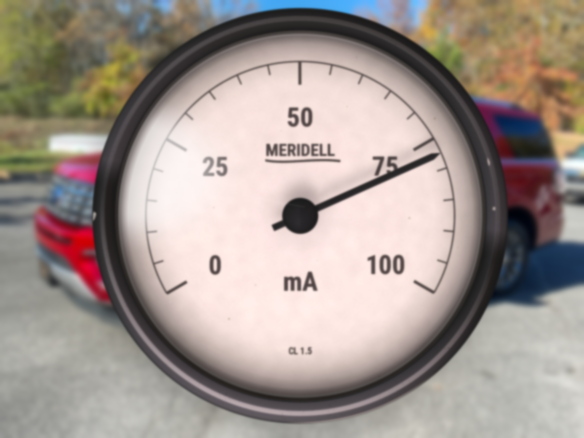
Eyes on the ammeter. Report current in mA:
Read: 77.5 mA
